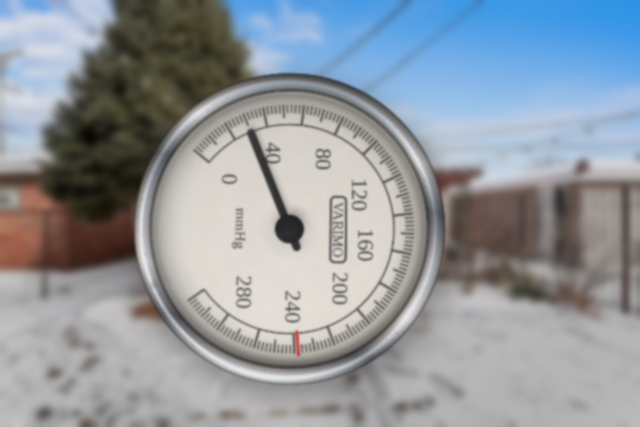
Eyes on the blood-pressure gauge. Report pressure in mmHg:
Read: 30 mmHg
